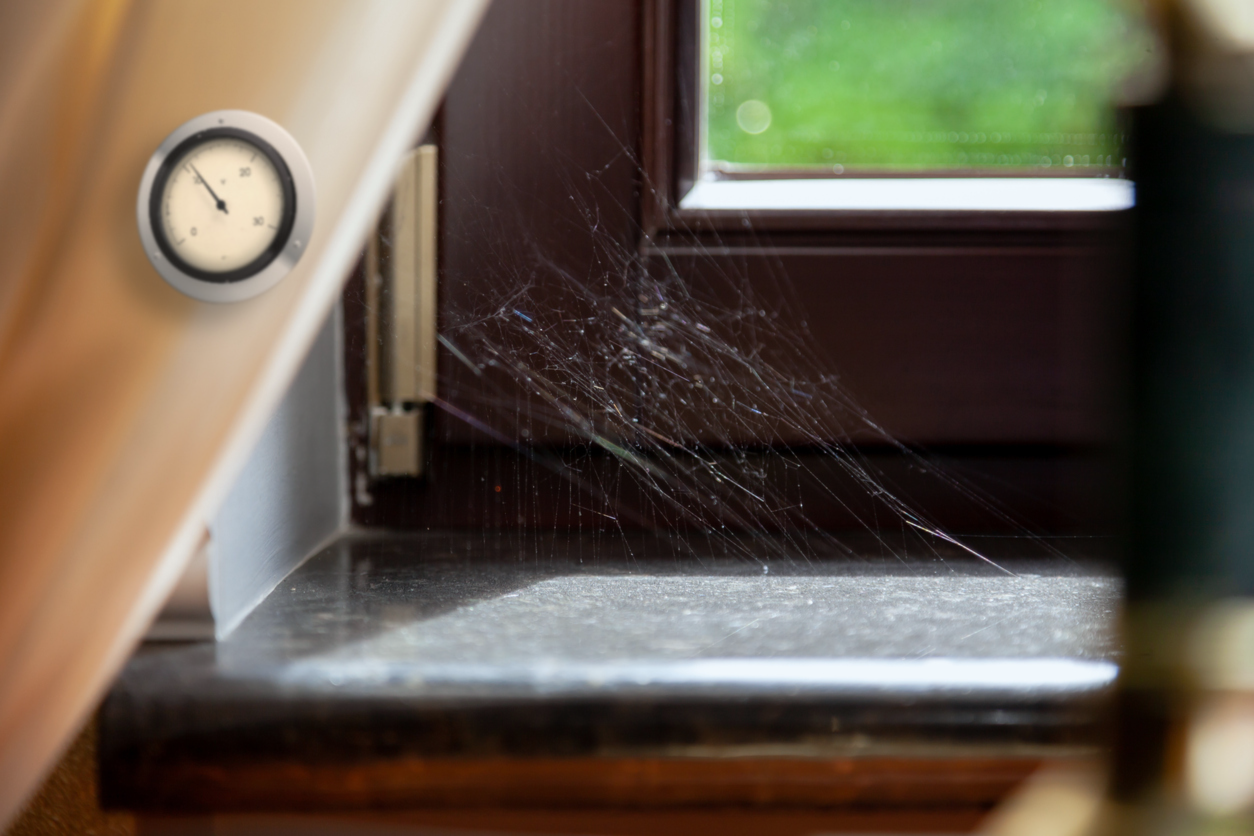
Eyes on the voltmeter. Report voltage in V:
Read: 11 V
